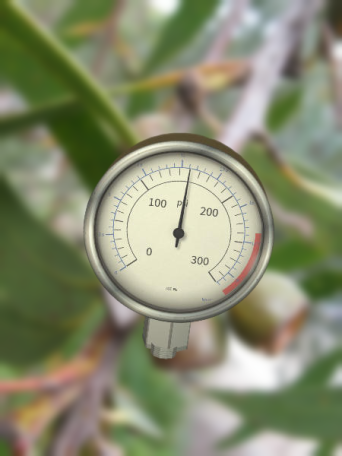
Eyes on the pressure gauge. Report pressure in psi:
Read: 150 psi
